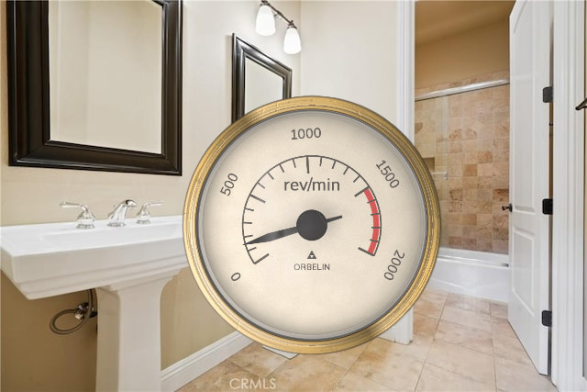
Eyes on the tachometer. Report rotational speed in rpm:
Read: 150 rpm
